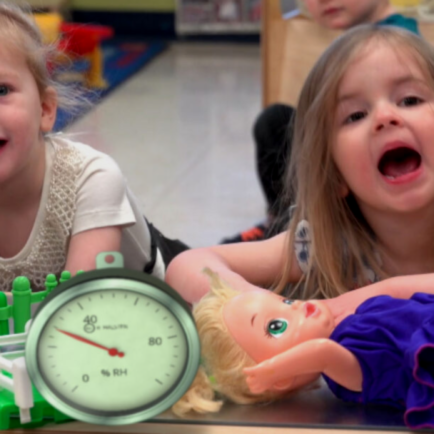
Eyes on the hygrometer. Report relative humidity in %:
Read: 28 %
